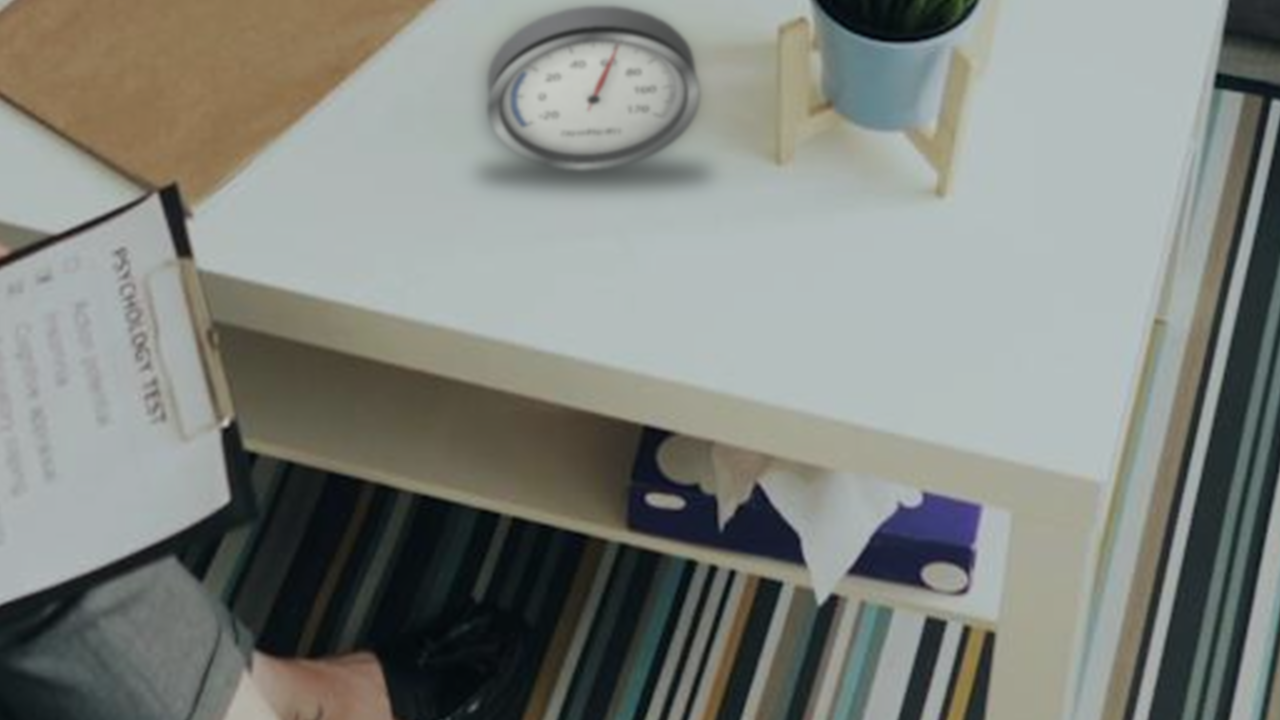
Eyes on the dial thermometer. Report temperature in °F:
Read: 60 °F
